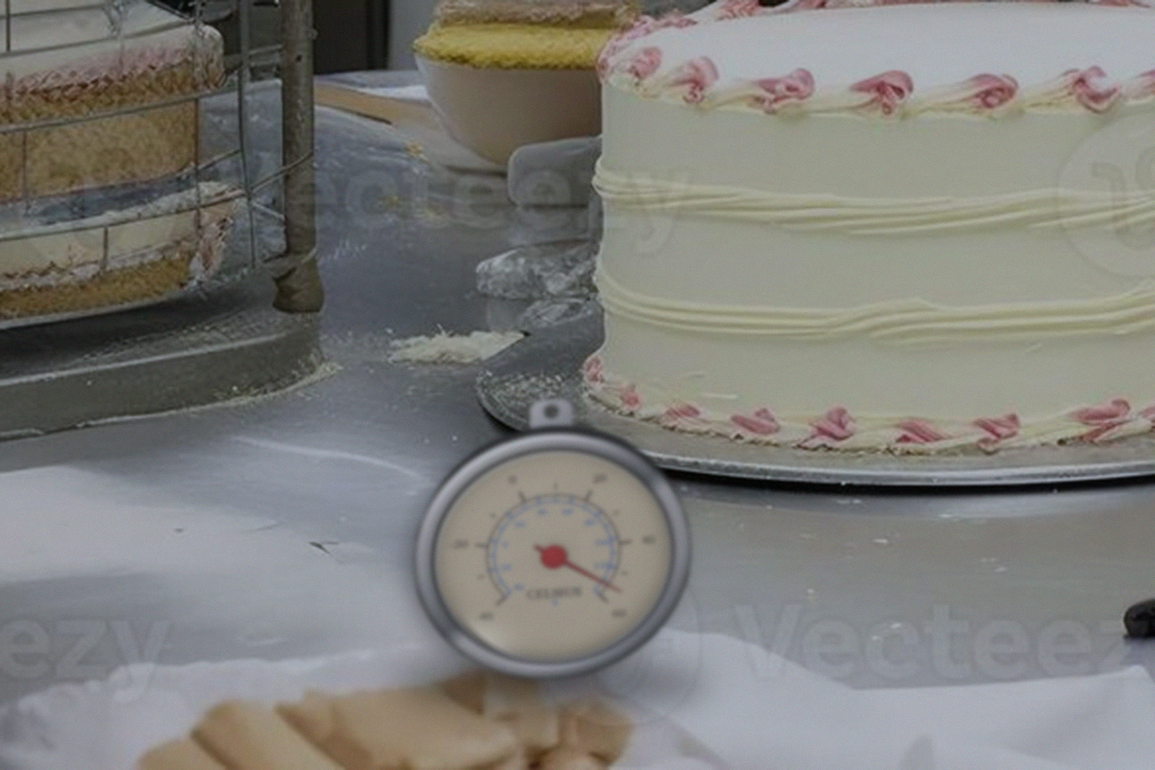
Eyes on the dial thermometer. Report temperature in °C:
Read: 55 °C
